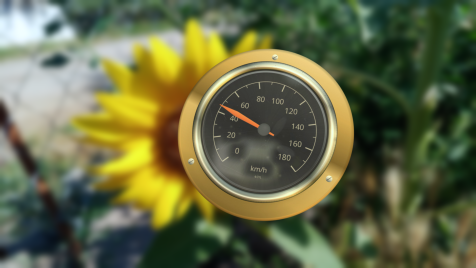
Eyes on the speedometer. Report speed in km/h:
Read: 45 km/h
